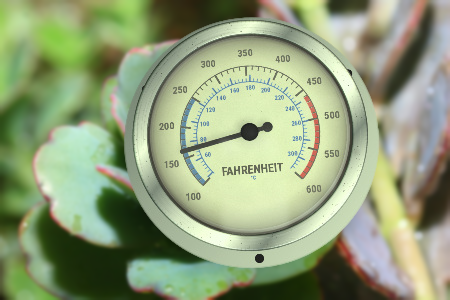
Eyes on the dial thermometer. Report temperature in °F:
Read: 160 °F
